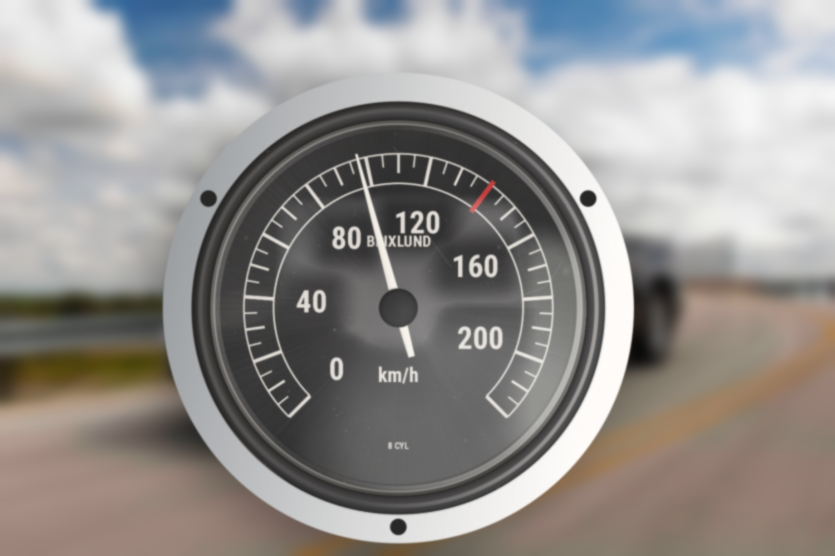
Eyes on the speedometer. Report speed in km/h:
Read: 97.5 km/h
